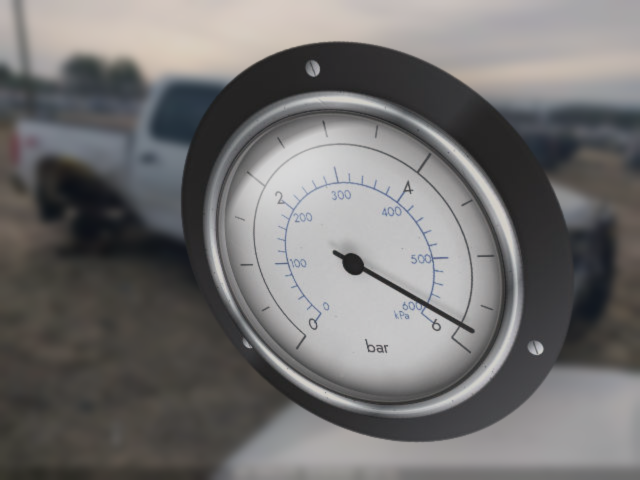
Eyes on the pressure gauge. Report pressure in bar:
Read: 5.75 bar
